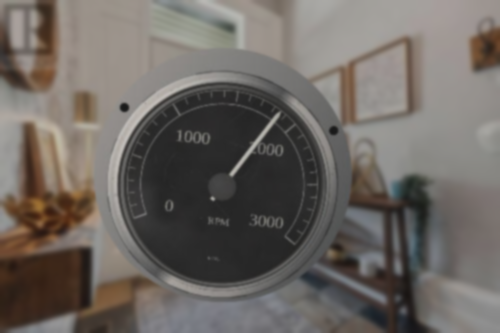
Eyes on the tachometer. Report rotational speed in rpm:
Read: 1850 rpm
